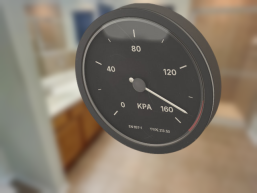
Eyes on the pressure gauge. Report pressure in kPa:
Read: 150 kPa
